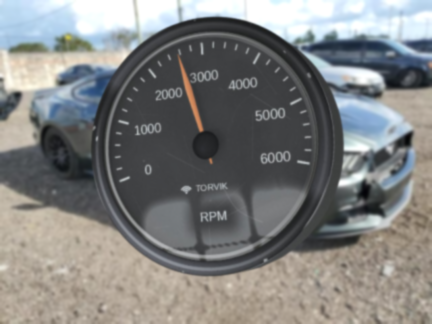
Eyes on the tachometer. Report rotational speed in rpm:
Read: 2600 rpm
